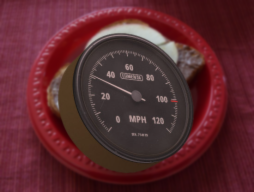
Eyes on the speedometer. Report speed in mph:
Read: 30 mph
